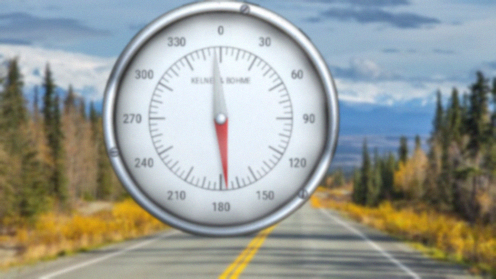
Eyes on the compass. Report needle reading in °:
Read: 175 °
